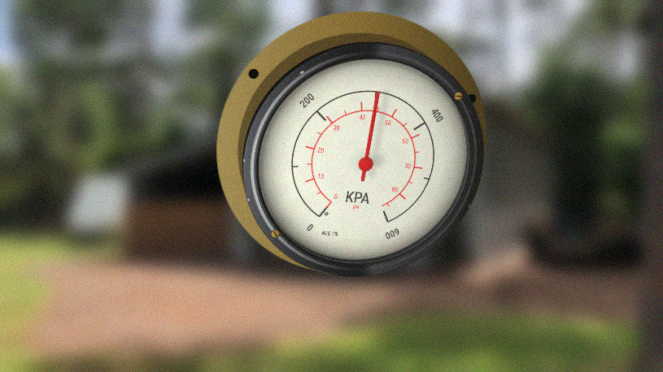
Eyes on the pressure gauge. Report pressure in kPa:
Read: 300 kPa
